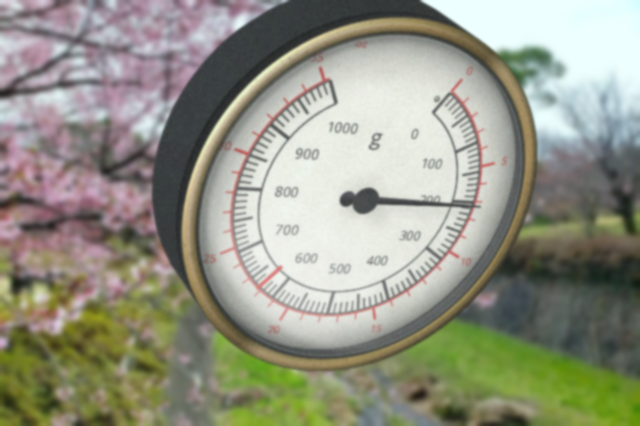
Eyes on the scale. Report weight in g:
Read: 200 g
